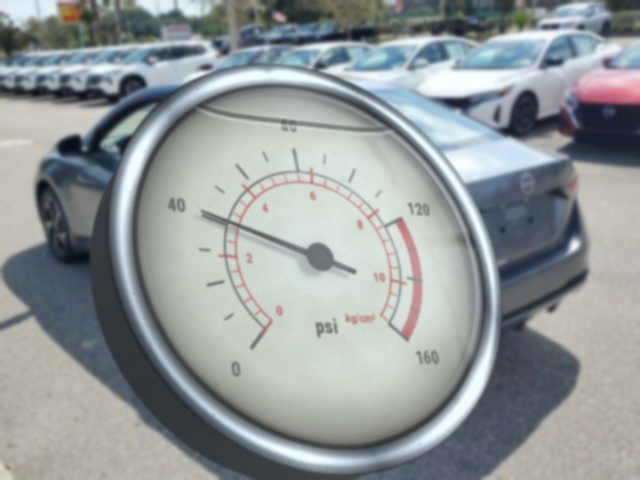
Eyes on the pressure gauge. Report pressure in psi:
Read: 40 psi
